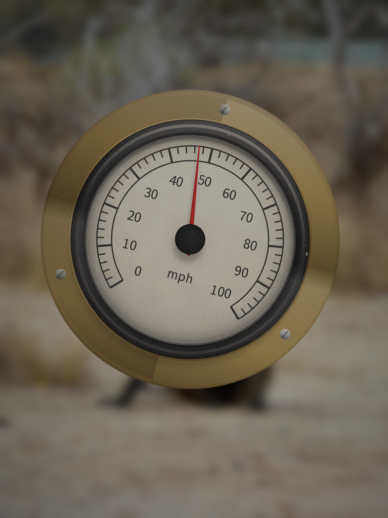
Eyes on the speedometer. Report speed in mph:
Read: 47 mph
